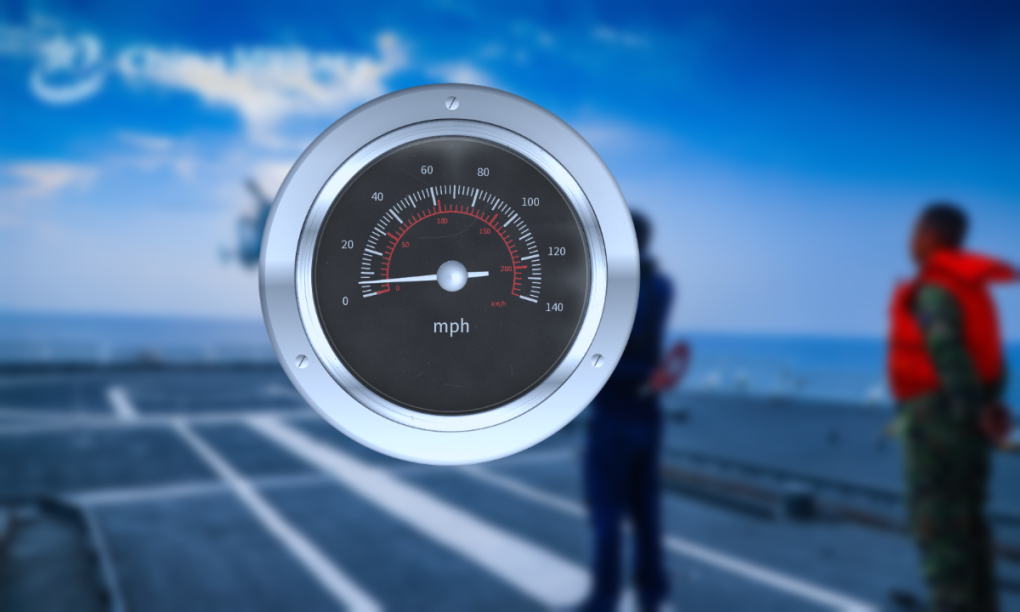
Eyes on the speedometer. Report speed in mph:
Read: 6 mph
